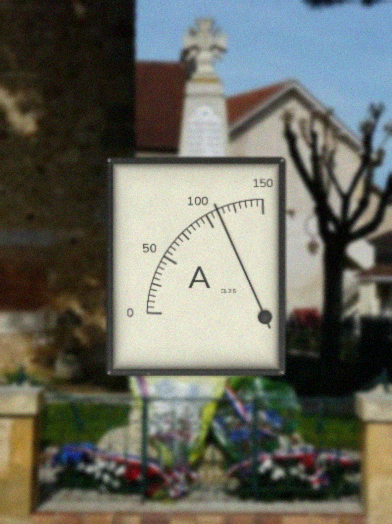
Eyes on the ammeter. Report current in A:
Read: 110 A
